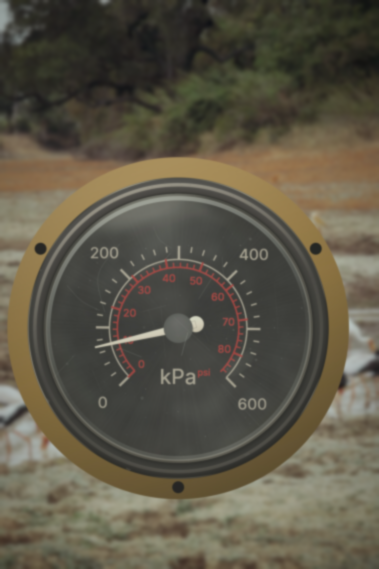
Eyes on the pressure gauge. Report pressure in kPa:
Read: 70 kPa
